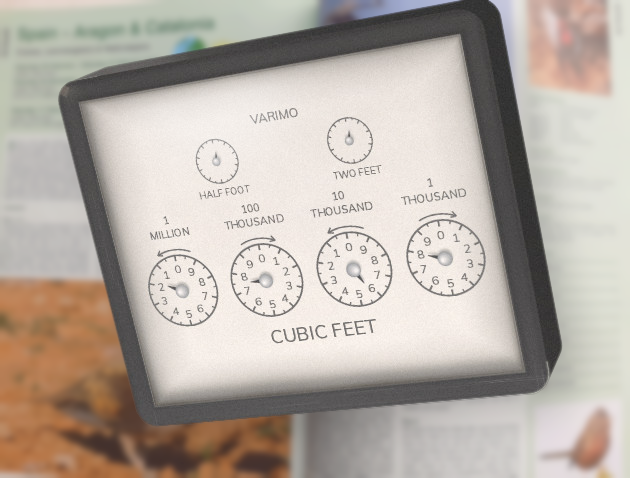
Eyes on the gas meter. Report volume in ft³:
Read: 175800 ft³
